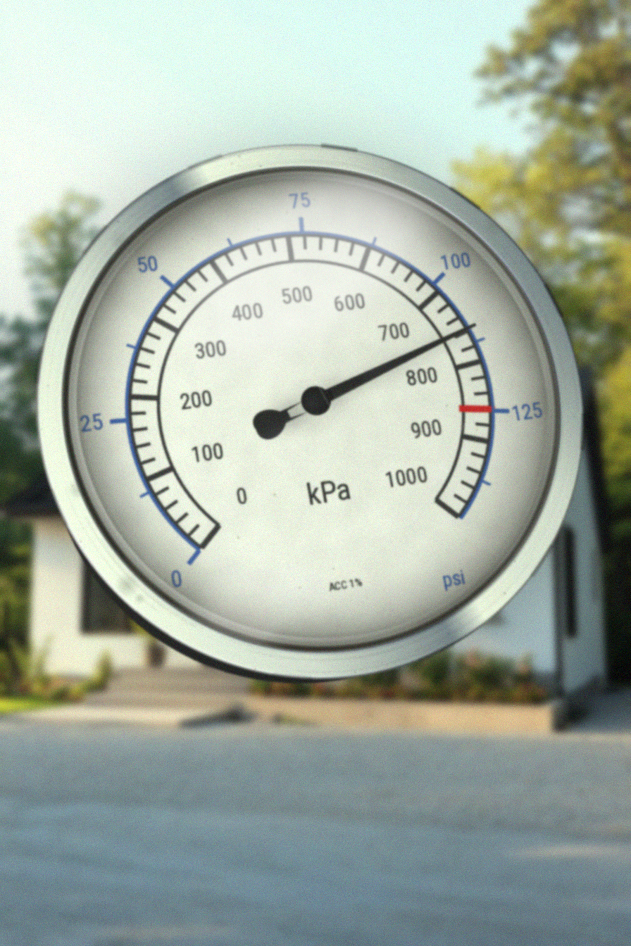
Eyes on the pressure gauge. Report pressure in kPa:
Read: 760 kPa
